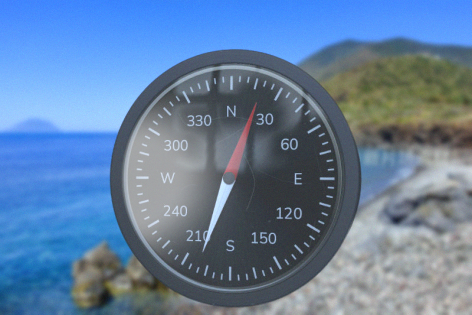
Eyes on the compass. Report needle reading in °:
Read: 20 °
